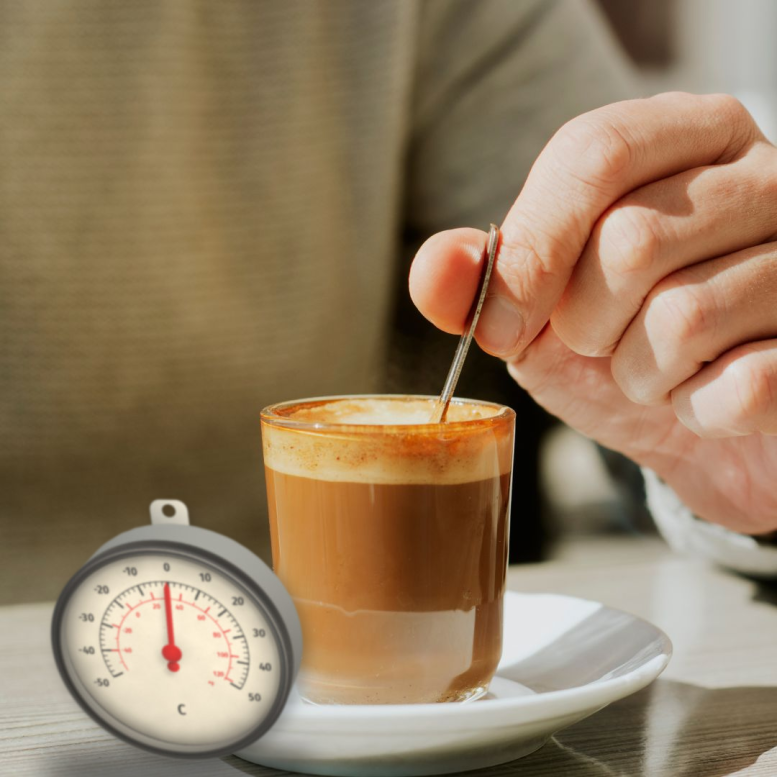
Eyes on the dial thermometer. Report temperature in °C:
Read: 0 °C
